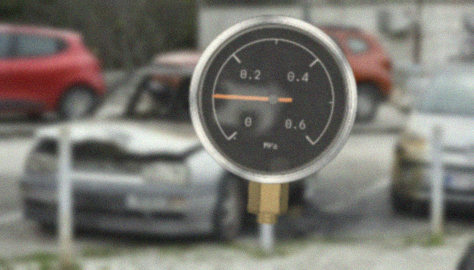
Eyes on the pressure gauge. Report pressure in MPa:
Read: 0.1 MPa
